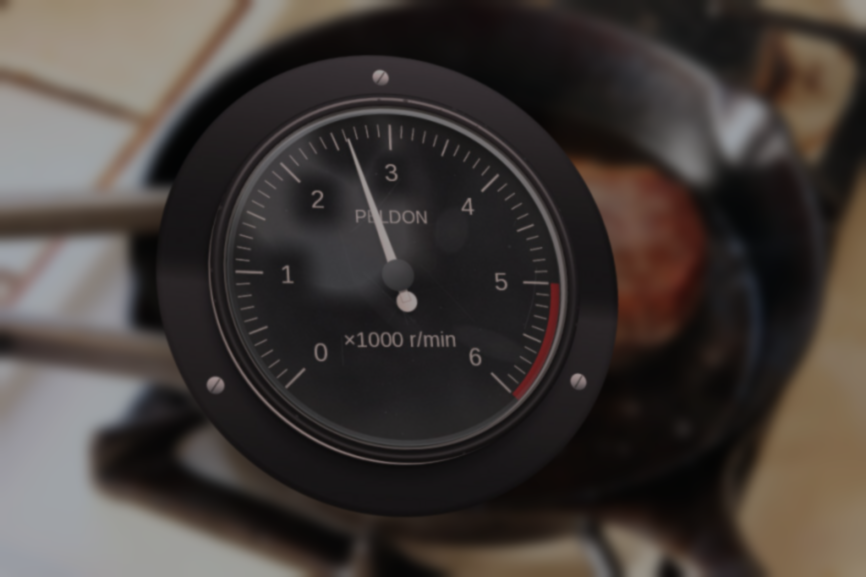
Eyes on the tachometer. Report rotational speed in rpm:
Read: 2600 rpm
